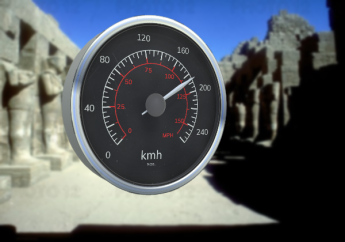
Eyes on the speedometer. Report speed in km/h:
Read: 185 km/h
